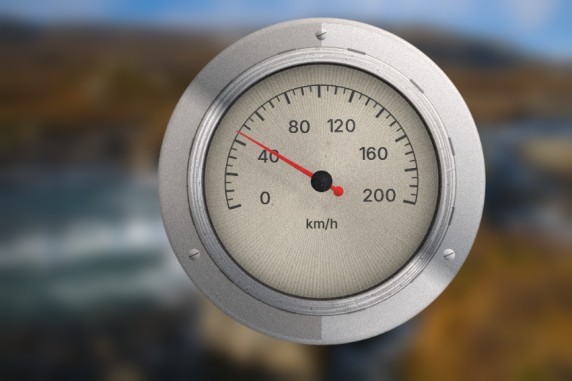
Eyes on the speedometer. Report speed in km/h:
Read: 45 km/h
